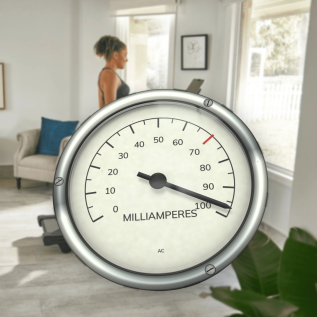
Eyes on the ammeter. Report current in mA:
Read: 97.5 mA
